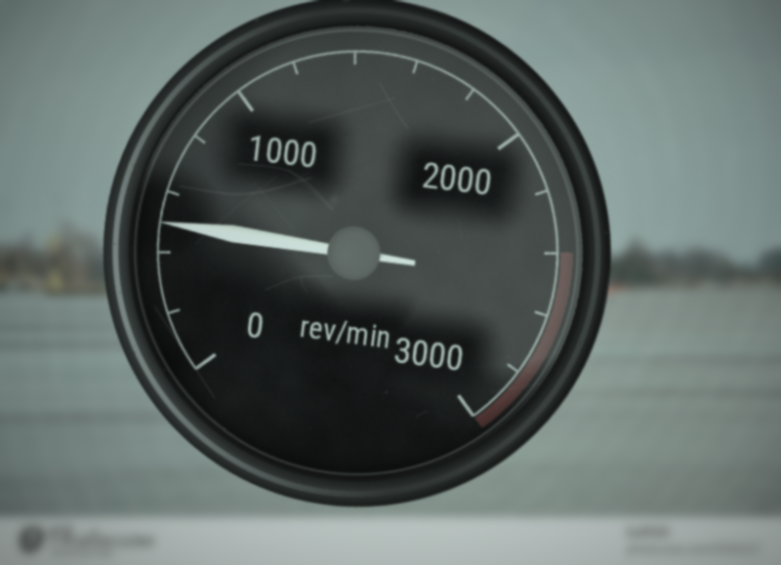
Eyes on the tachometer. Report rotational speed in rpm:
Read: 500 rpm
